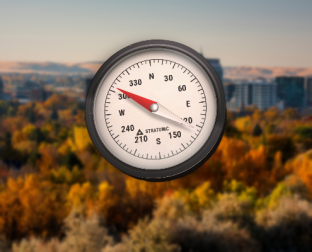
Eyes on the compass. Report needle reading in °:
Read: 305 °
